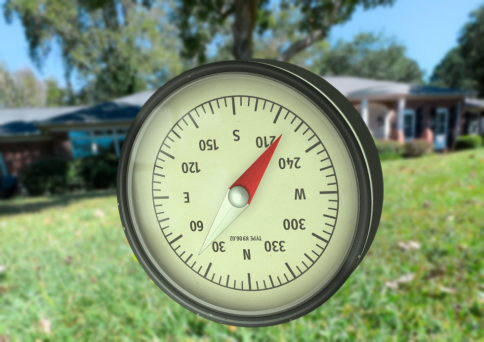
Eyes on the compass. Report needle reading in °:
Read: 220 °
